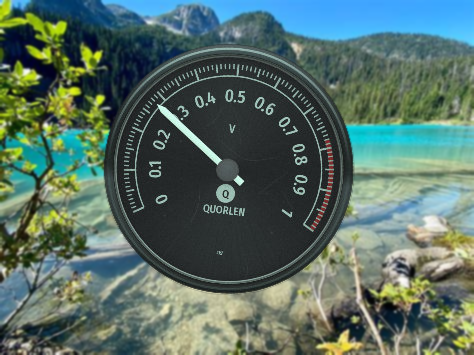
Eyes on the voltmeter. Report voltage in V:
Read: 0.28 V
